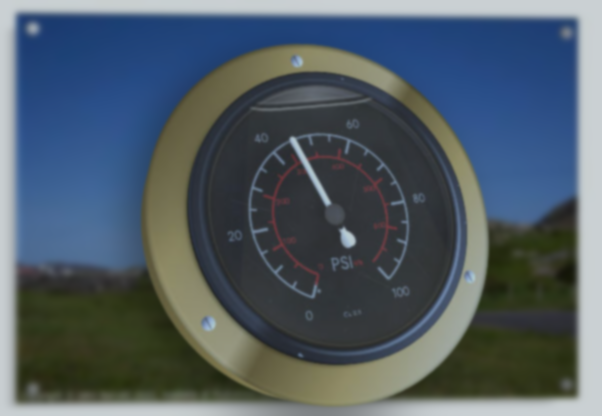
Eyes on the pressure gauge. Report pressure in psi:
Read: 45 psi
